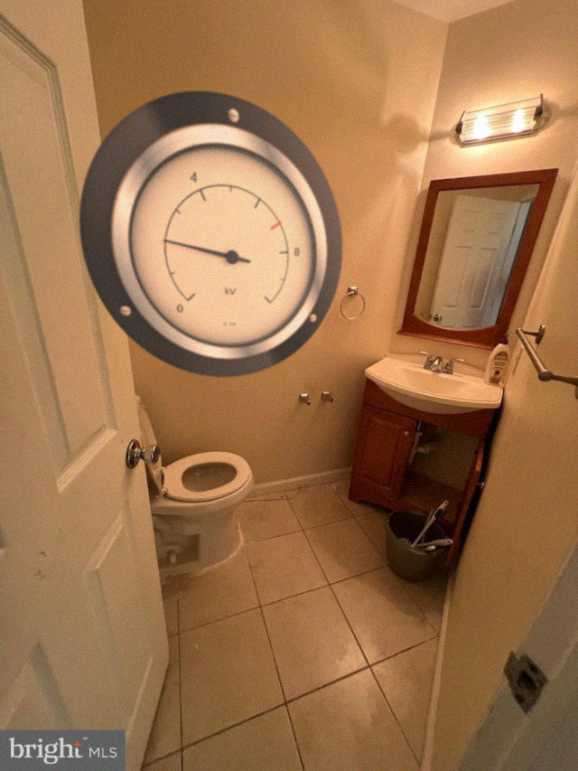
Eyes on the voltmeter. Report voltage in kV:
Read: 2 kV
